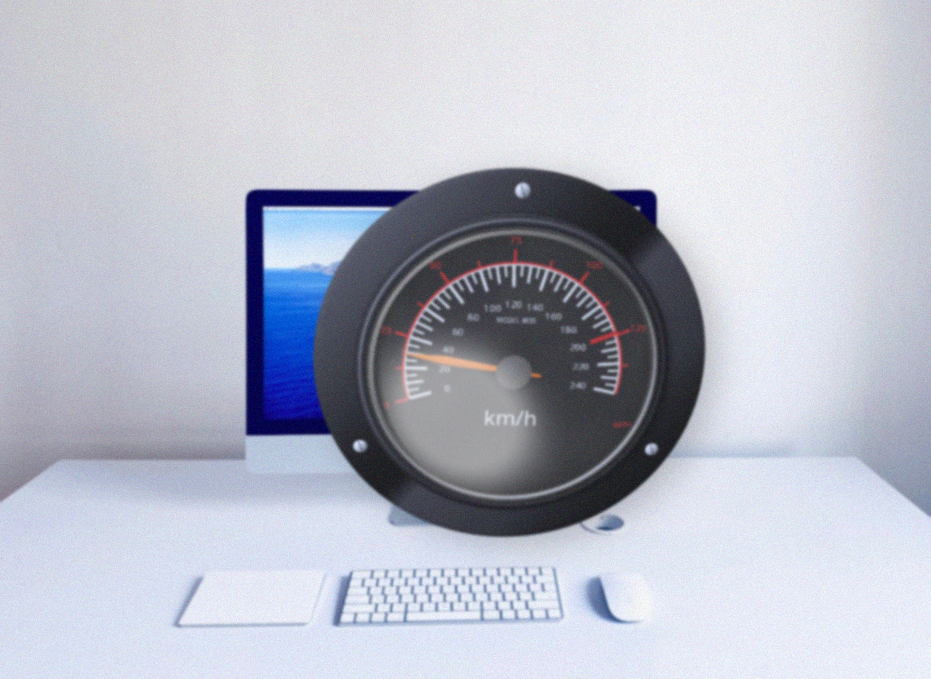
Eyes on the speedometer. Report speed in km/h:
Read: 30 km/h
